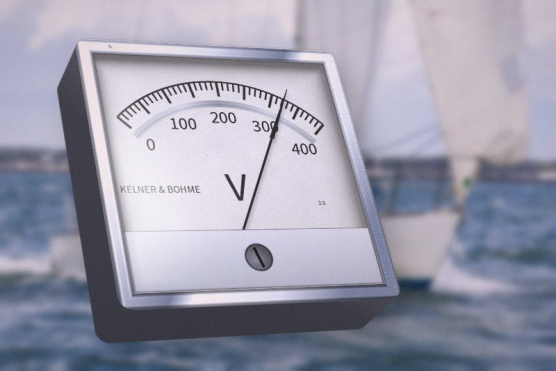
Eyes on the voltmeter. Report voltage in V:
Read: 320 V
